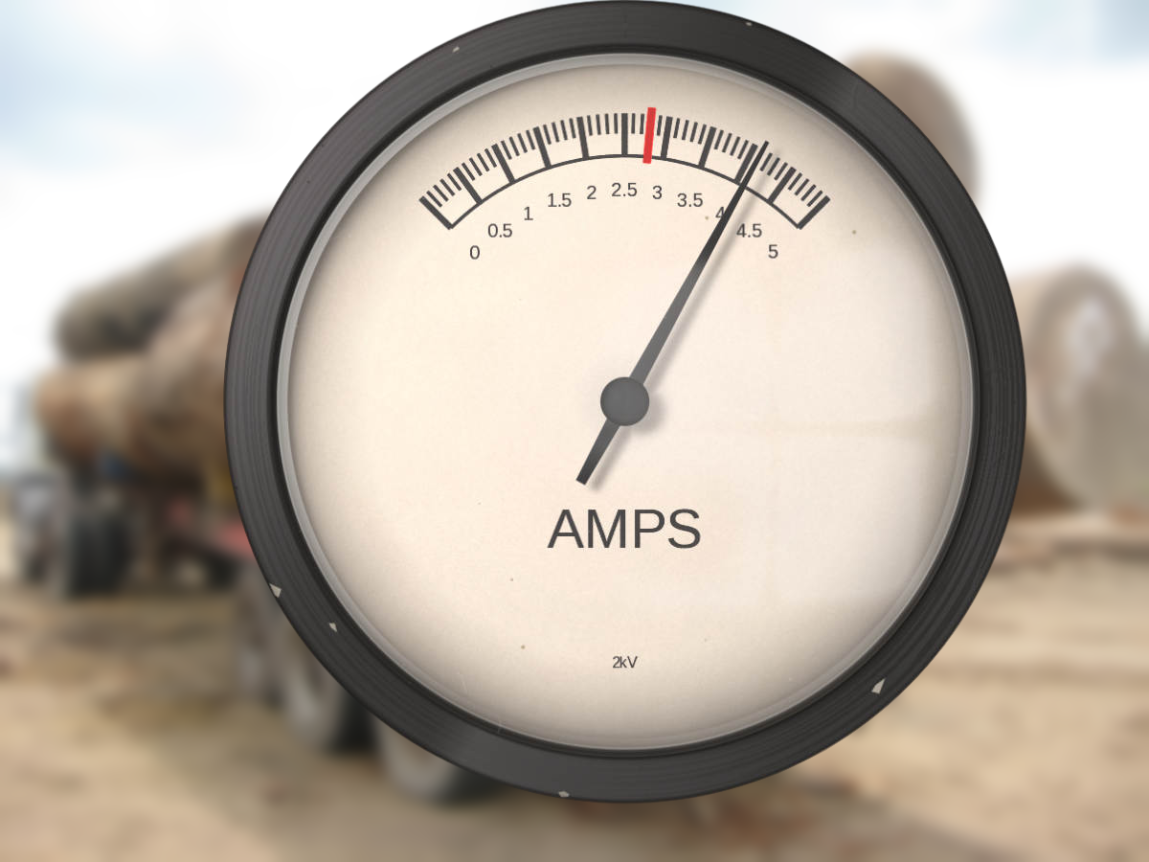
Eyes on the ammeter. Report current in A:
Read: 4.1 A
